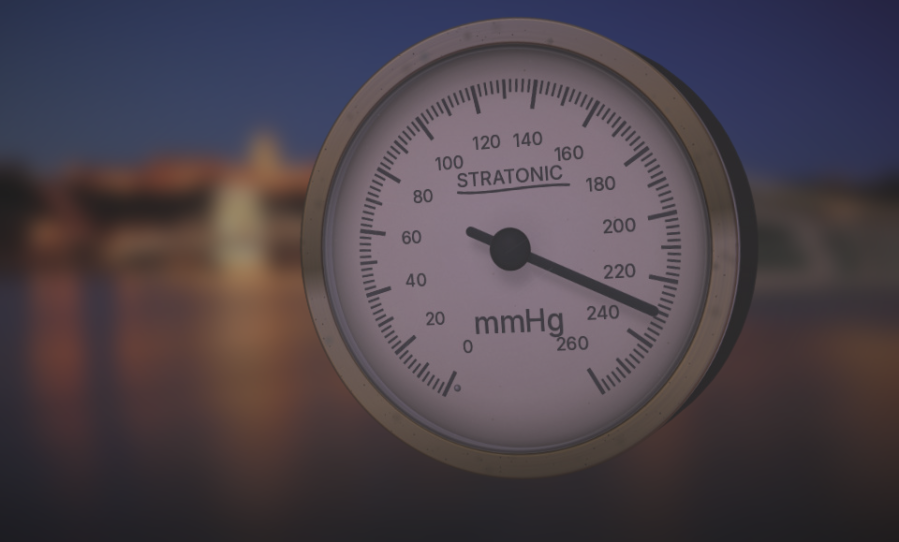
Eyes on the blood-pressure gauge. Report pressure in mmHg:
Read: 230 mmHg
